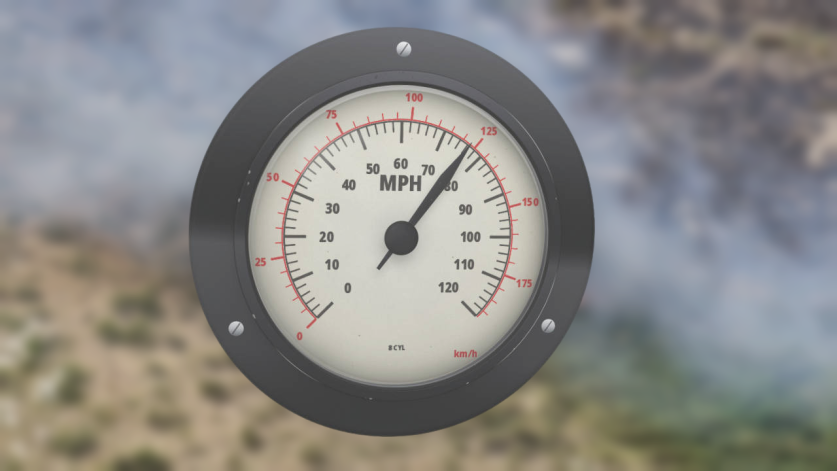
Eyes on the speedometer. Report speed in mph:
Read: 76 mph
